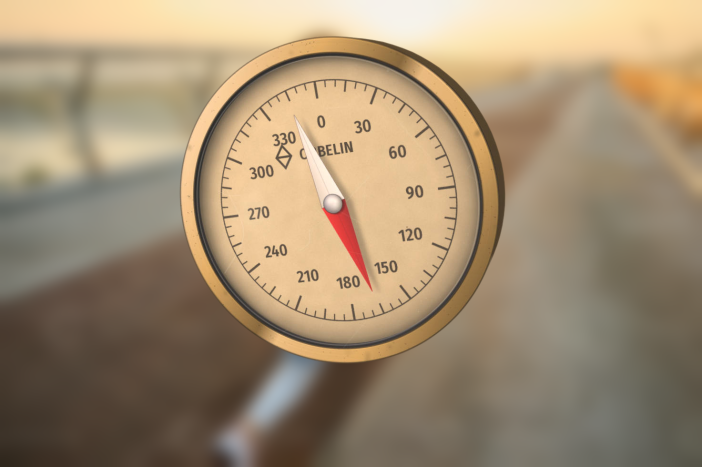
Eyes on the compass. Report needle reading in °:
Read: 165 °
